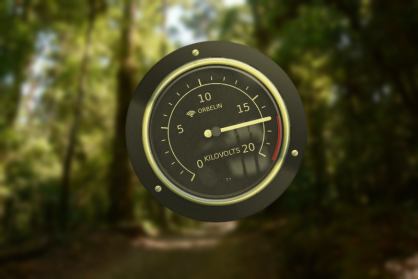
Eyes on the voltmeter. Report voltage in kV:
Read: 17 kV
